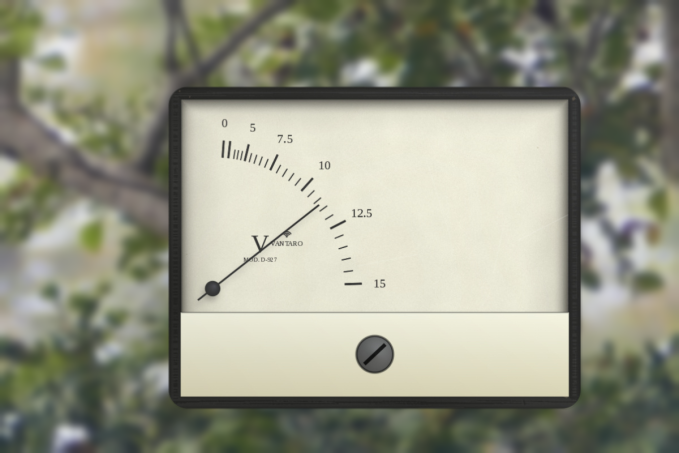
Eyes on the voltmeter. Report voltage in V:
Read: 11.25 V
